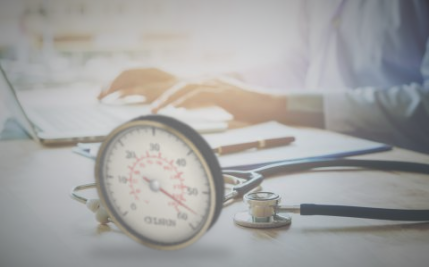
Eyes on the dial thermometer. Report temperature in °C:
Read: 56 °C
